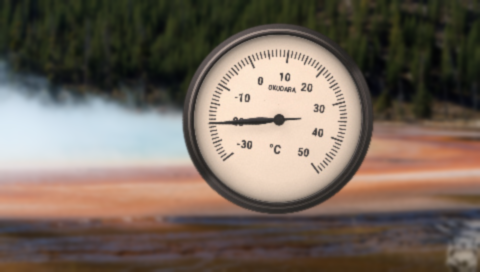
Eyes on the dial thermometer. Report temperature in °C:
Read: -20 °C
